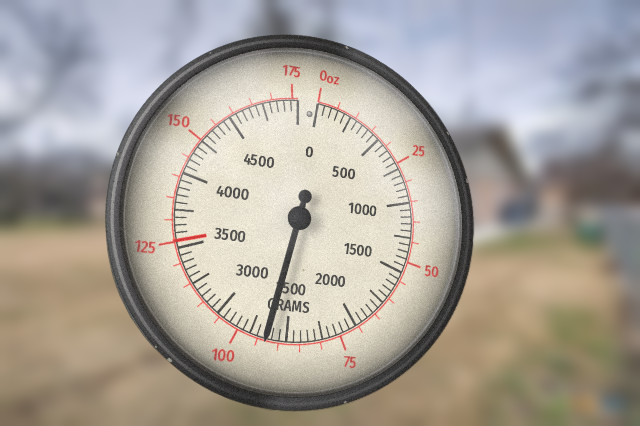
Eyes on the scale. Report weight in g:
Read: 2650 g
